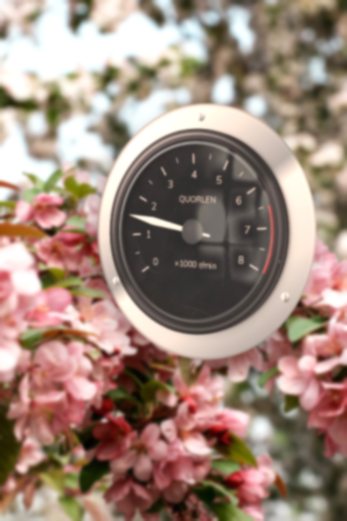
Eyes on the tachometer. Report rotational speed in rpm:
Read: 1500 rpm
